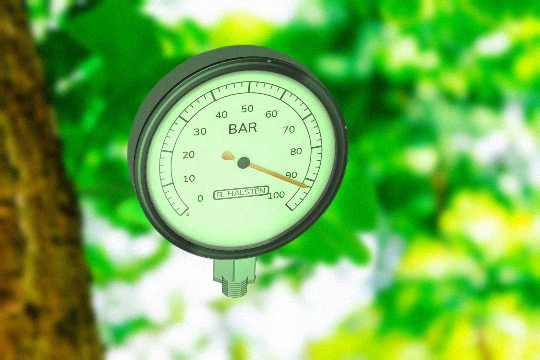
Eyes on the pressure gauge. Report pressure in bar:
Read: 92 bar
